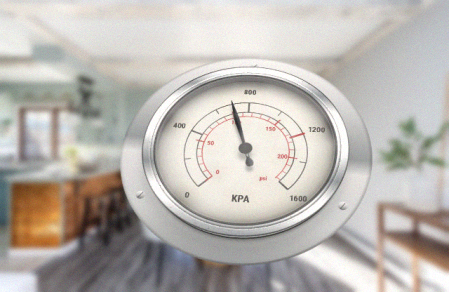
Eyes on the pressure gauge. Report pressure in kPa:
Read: 700 kPa
